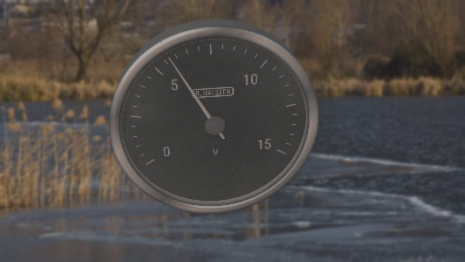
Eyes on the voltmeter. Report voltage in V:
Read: 5.75 V
